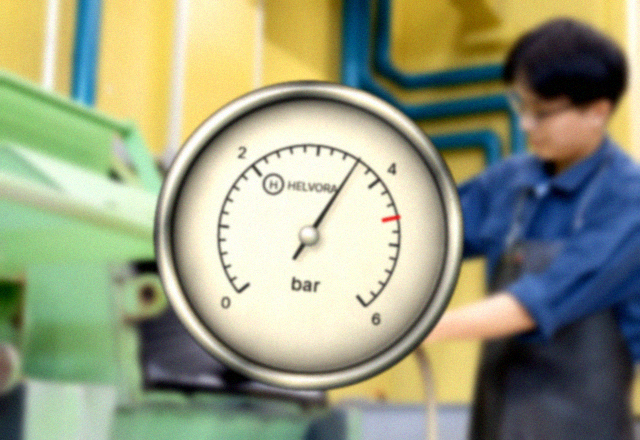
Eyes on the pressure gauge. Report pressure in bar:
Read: 3.6 bar
